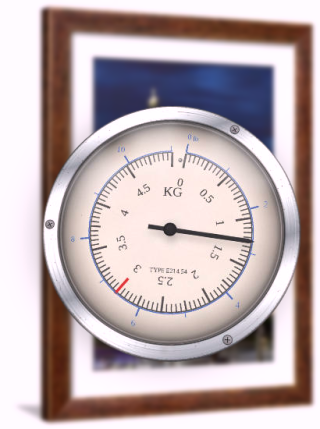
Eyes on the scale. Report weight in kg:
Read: 1.25 kg
